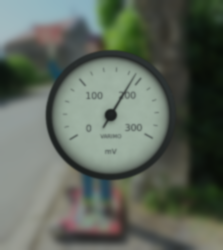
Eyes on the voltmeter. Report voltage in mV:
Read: 190 mV
